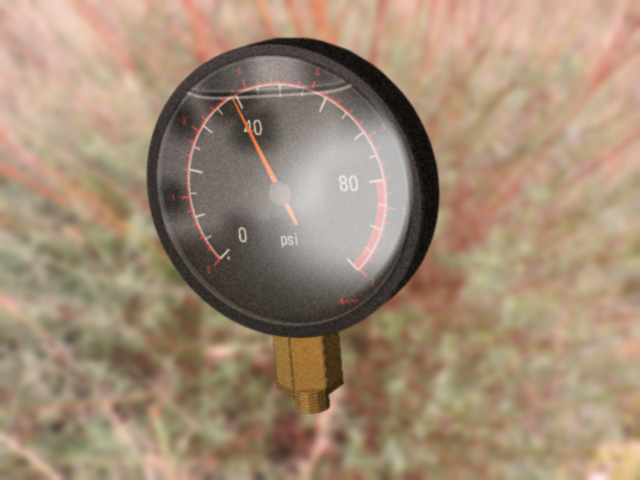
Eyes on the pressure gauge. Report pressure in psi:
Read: 40 psi
